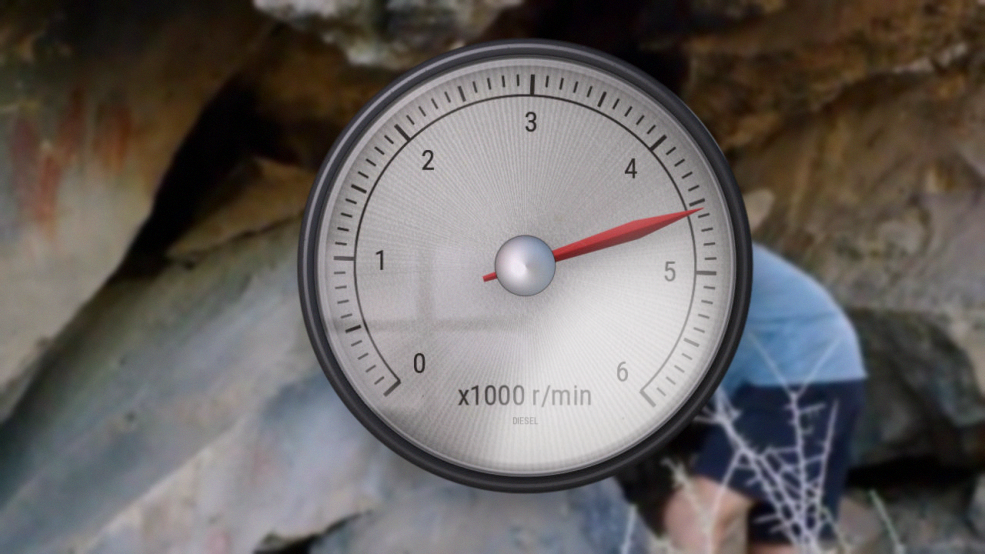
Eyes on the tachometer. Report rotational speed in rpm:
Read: 4550 rpm
